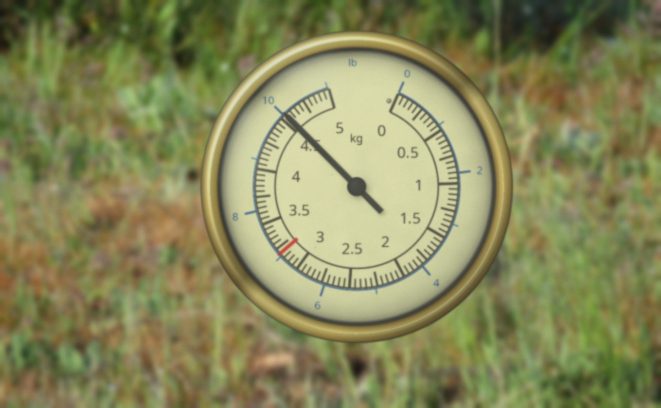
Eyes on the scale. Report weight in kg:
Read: 4.55 kg
